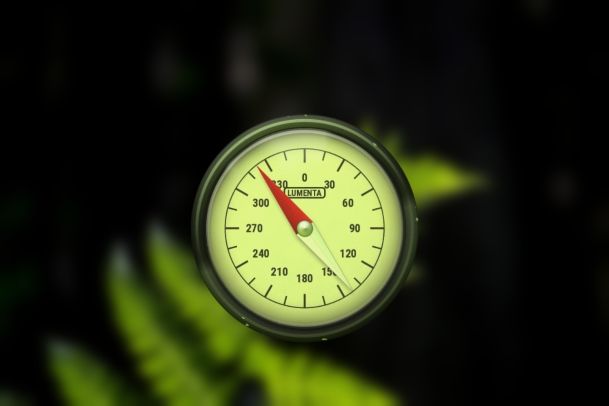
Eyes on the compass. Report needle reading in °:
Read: 322.5 °
